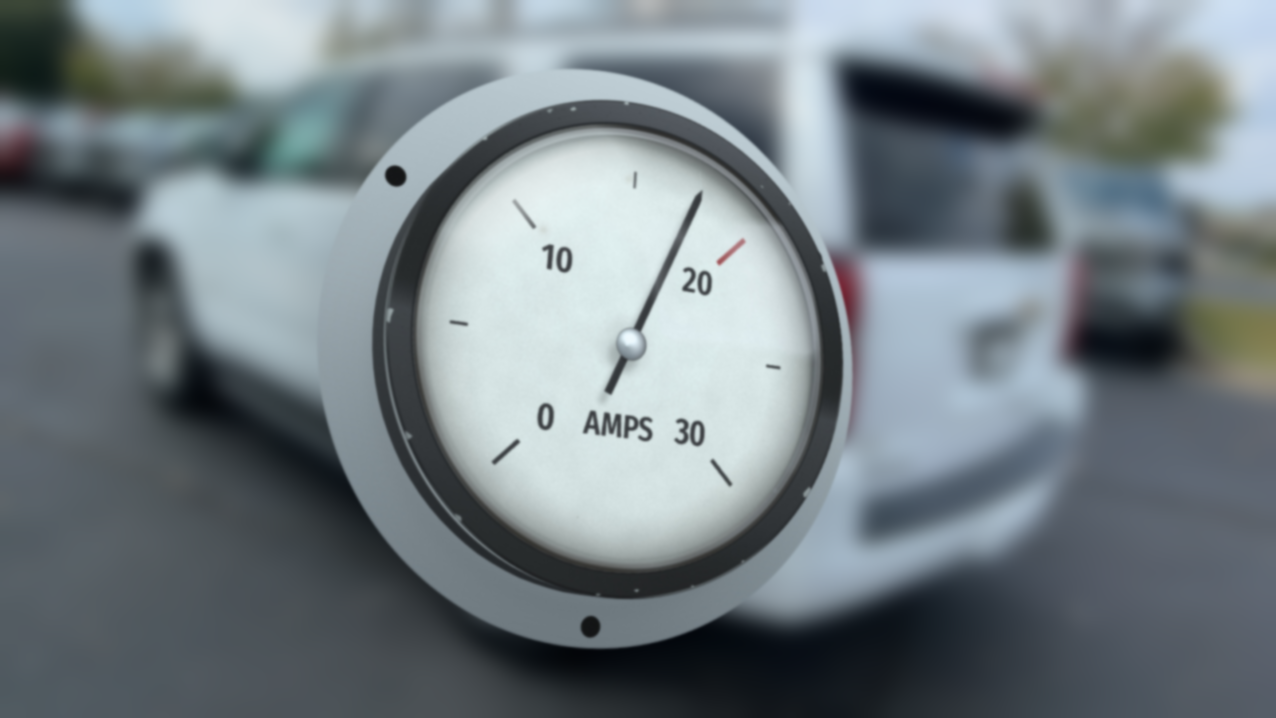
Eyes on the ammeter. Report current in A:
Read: 17.5 A
